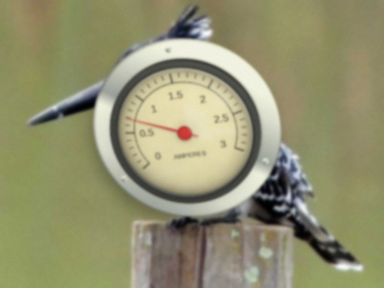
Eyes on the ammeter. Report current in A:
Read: 0.7 A
